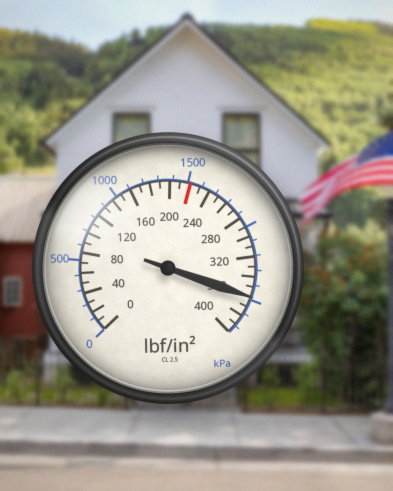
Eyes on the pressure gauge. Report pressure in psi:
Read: 360 psi
